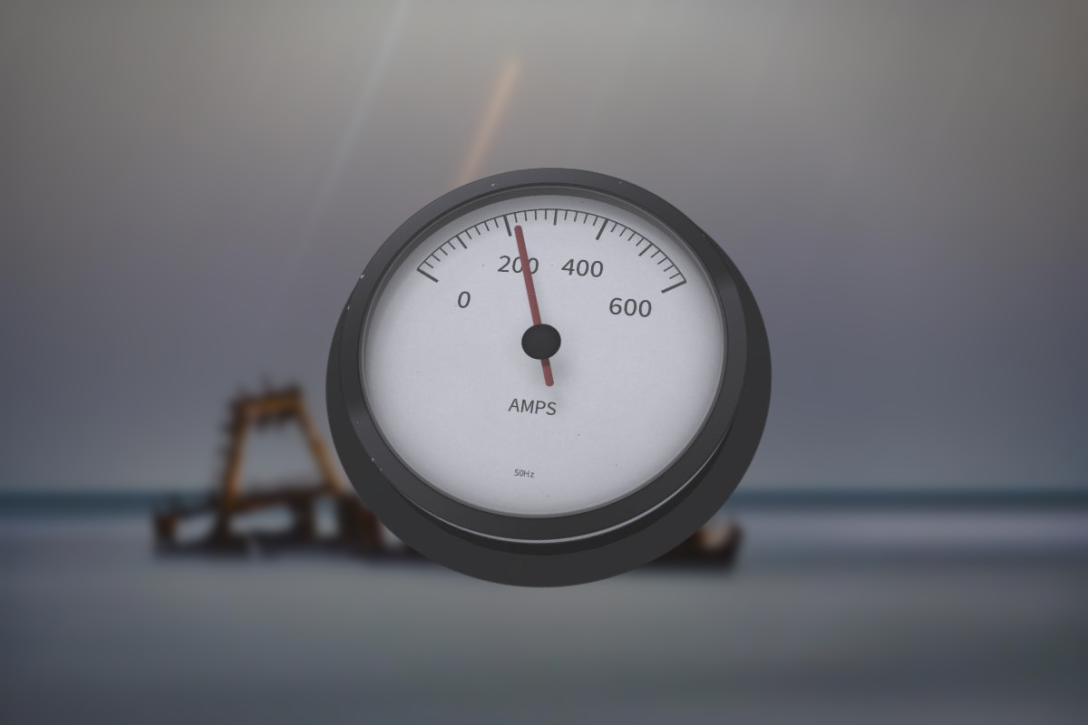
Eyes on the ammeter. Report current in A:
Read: 220 A
